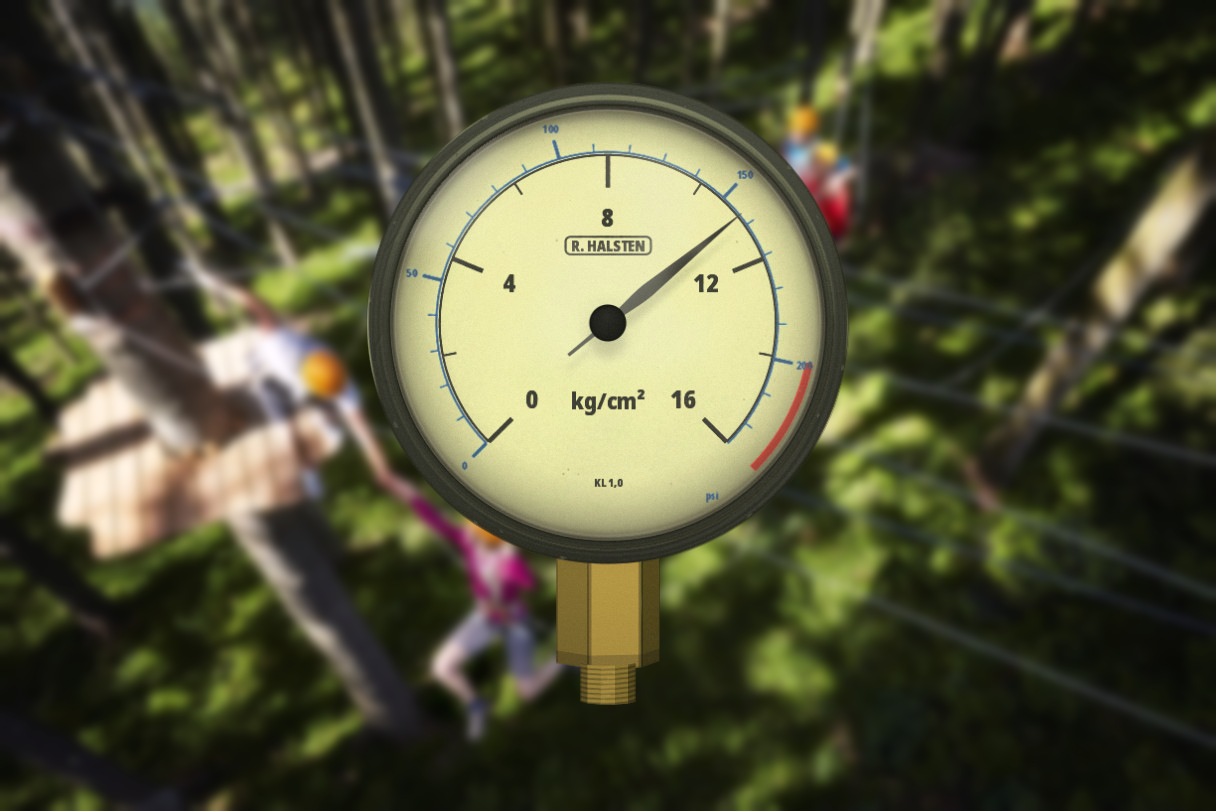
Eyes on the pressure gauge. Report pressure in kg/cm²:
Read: 11 kg/cm²
